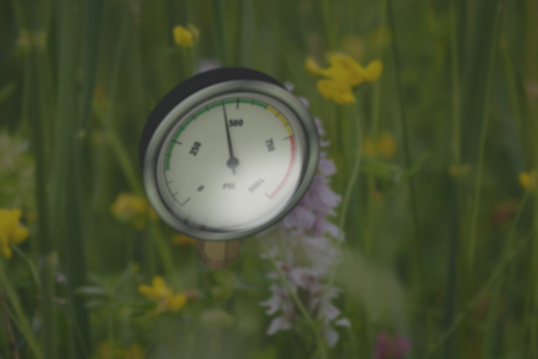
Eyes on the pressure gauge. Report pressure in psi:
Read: 450 psi
